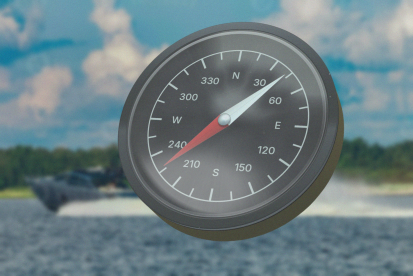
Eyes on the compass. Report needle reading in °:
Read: 225 °
